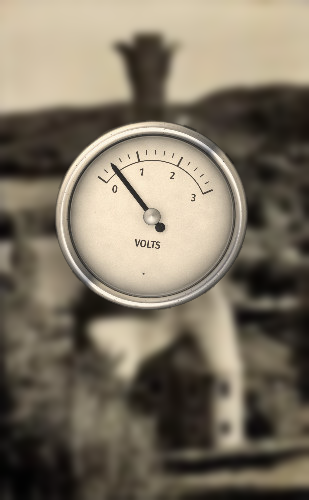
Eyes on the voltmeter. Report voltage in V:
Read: 0.4 V
